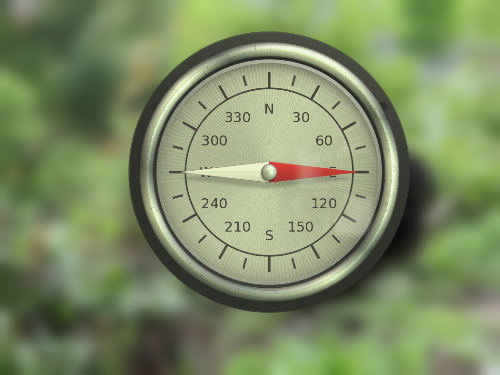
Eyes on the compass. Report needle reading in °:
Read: 90 °
